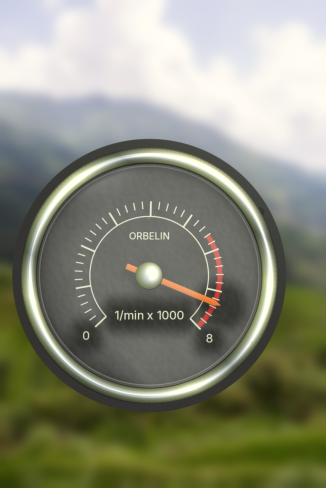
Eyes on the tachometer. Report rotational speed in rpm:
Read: 7300 rpm
